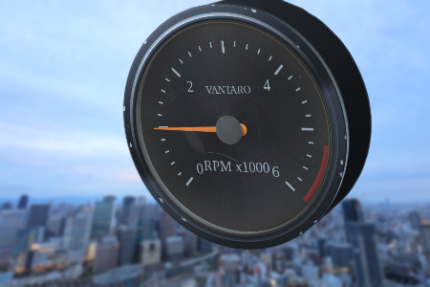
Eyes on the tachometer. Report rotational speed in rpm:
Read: 1000 rpm
